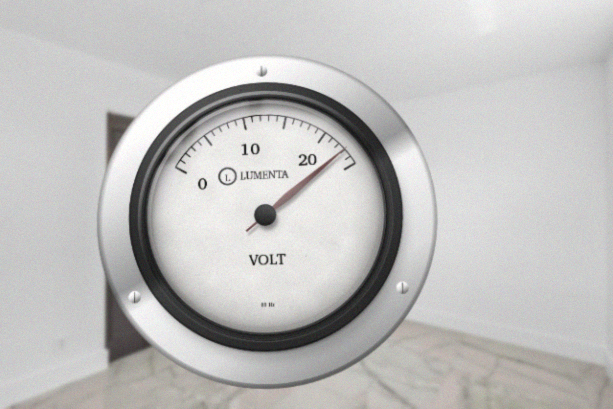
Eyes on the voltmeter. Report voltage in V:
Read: 23 V
